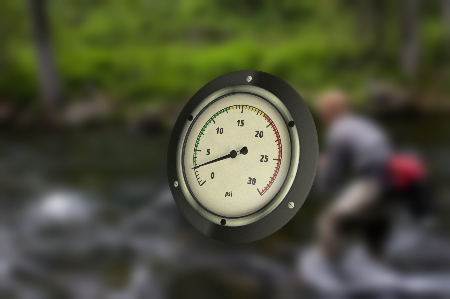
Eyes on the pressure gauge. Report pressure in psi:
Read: 2.5 psi
